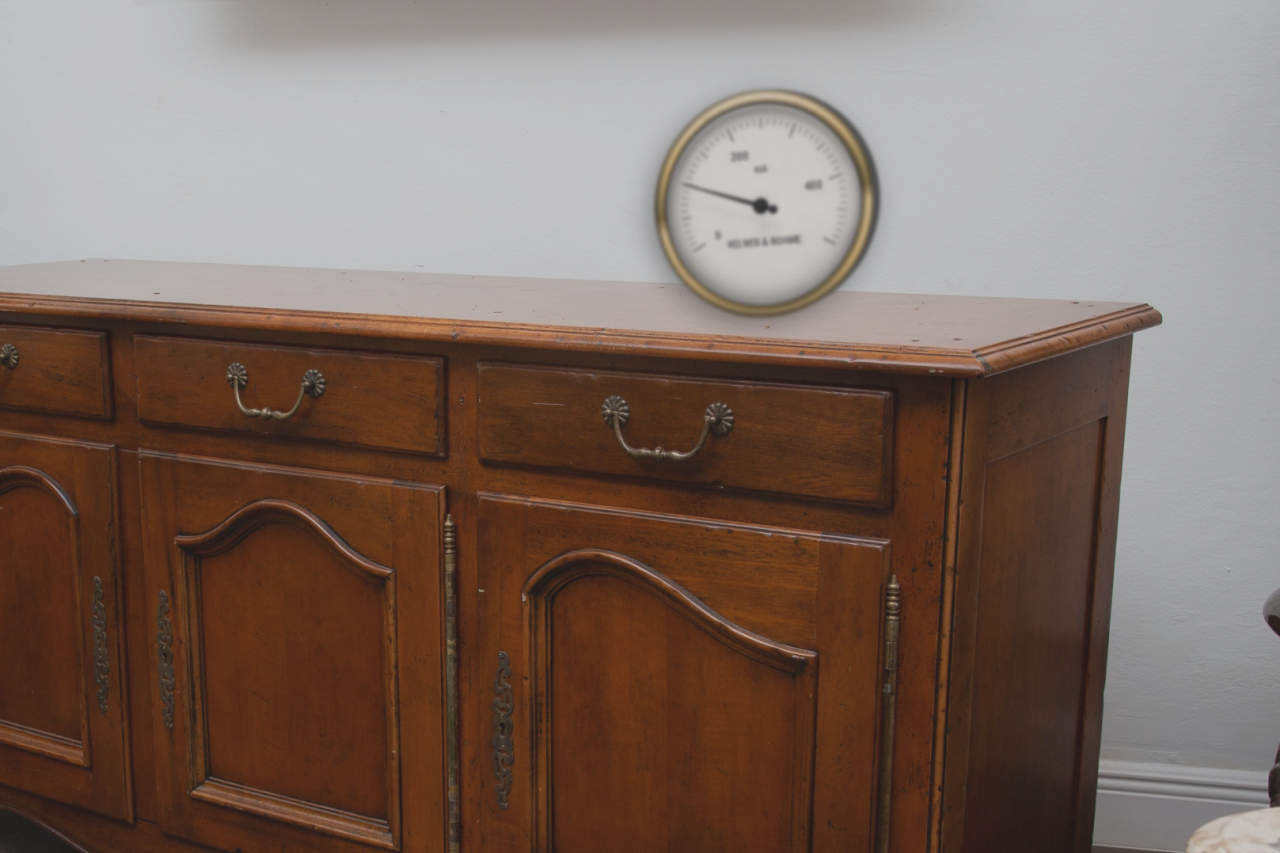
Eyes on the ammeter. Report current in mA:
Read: 100 mA
